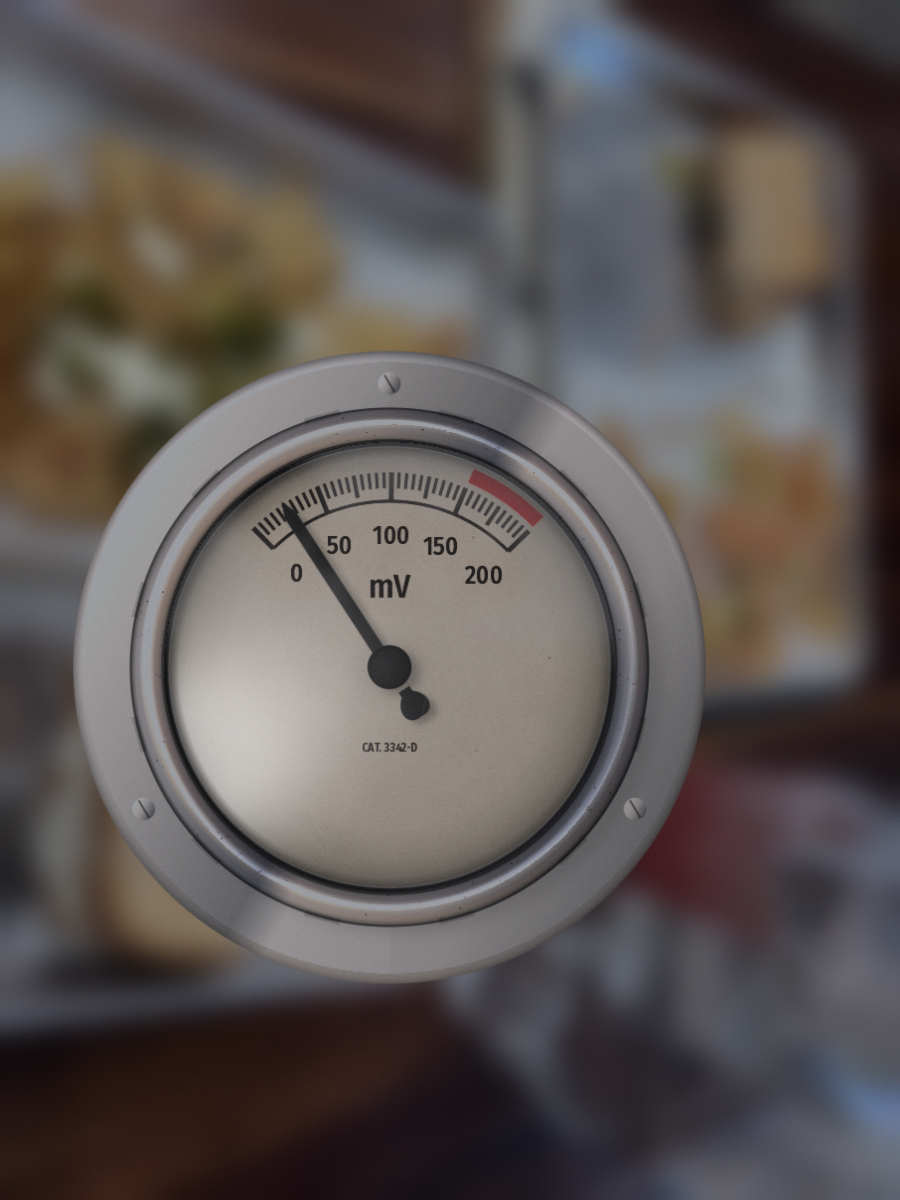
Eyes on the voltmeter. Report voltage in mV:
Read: 25 mV
